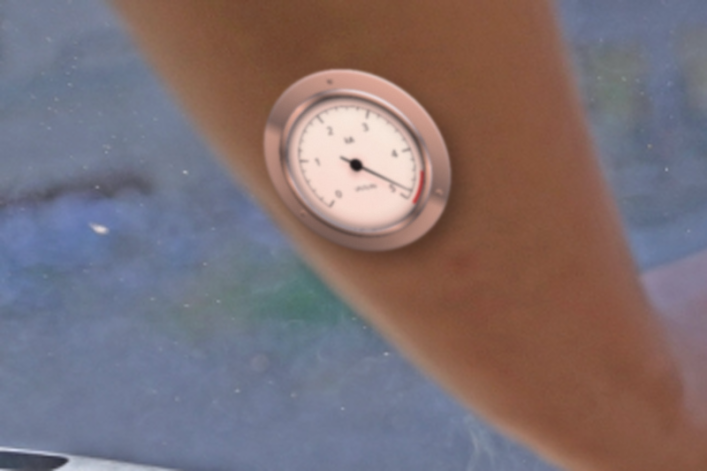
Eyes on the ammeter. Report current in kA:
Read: 4.8 kA
